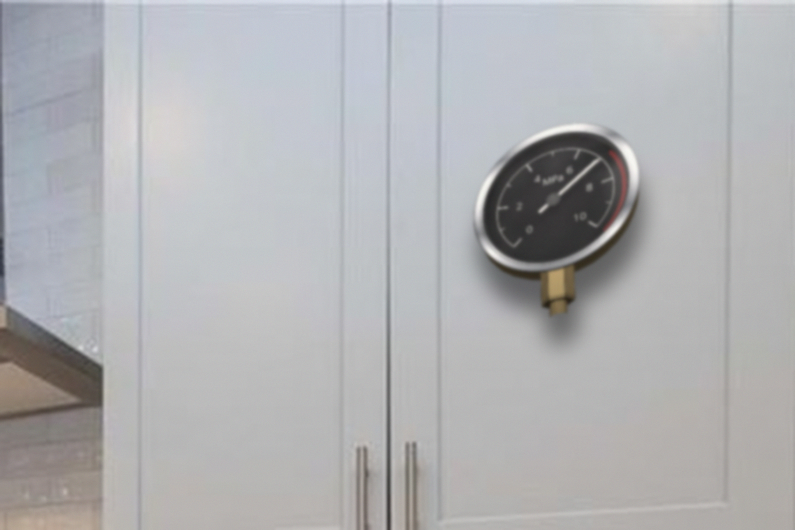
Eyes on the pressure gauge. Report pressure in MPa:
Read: 7 MPa
